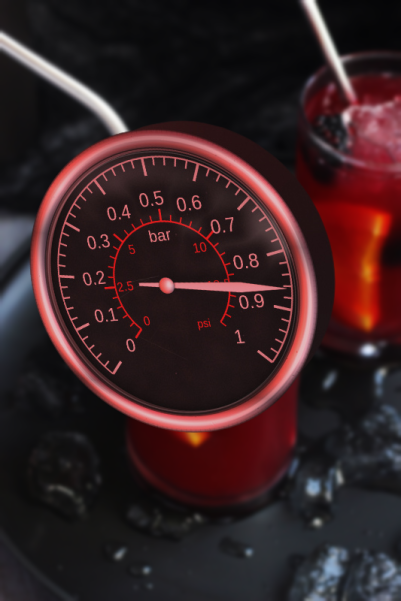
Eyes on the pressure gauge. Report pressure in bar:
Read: 0.86 bar
